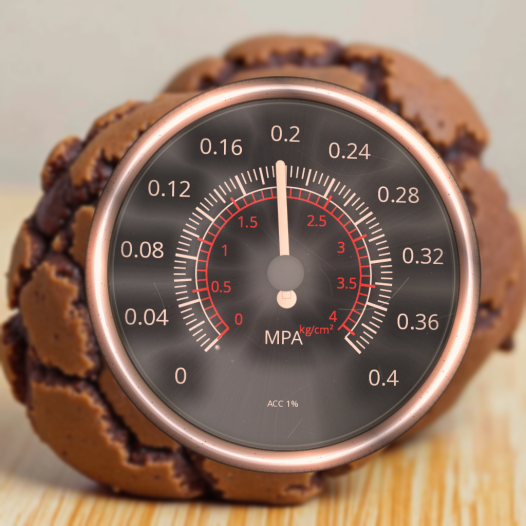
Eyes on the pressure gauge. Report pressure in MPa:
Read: 0.195 MPa
